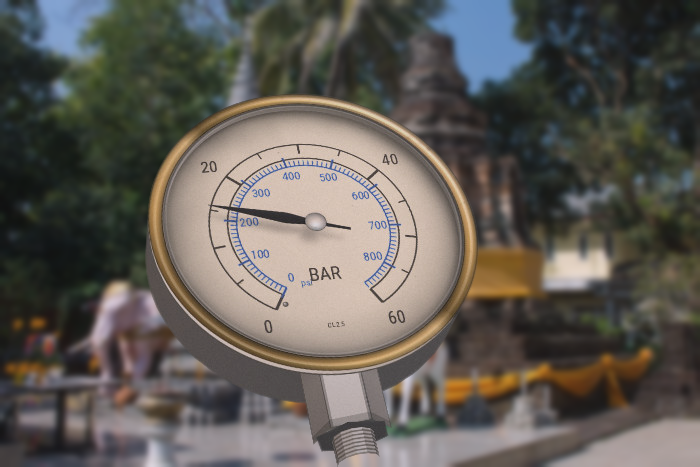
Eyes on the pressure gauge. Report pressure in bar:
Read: 15 bar
